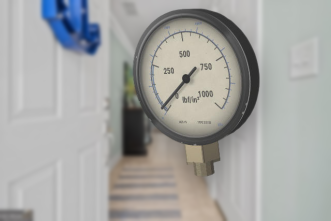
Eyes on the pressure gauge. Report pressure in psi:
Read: 25 psi
